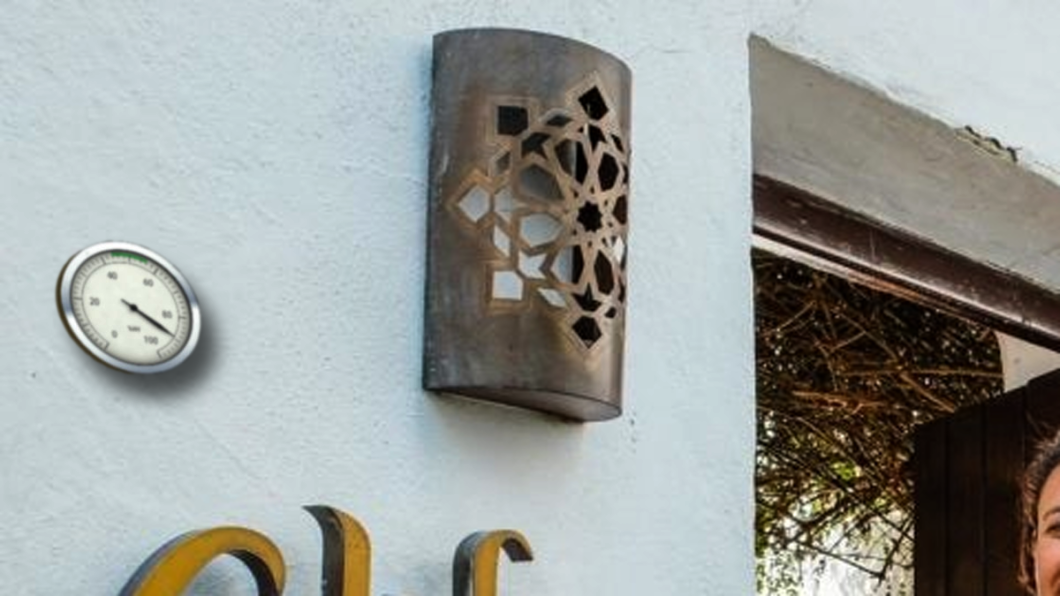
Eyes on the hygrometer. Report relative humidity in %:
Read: 90 %
